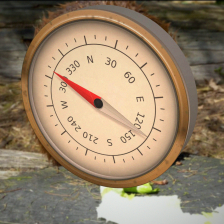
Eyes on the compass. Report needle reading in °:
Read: 310 °
